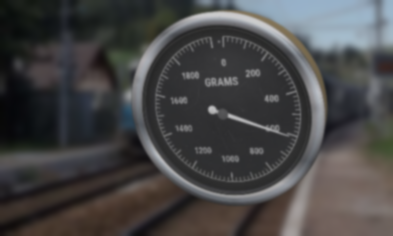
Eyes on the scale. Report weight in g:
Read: 600 g
